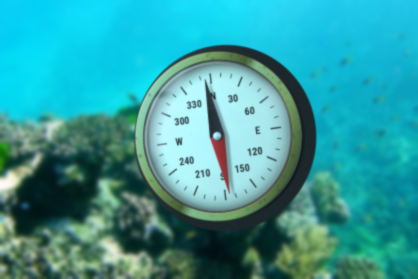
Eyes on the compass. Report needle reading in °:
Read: 175 °
